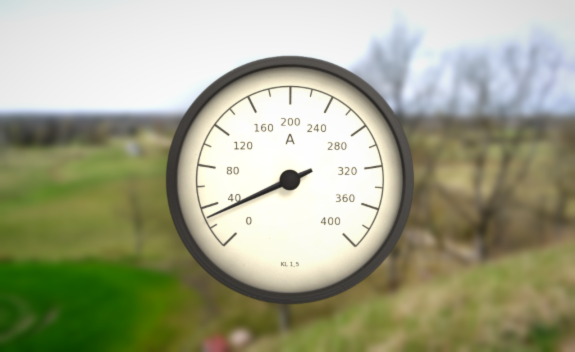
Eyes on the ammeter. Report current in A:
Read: 30 A
